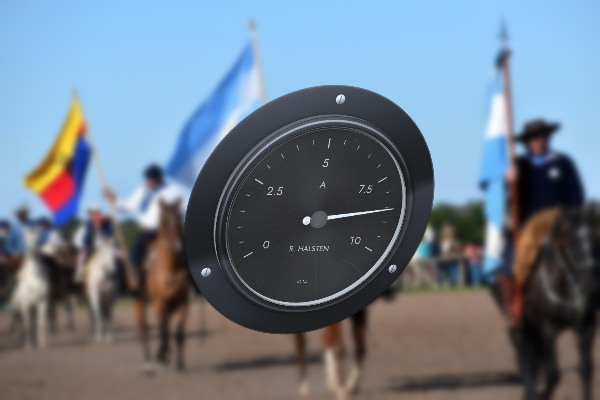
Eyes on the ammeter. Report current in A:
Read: 8.5 A
